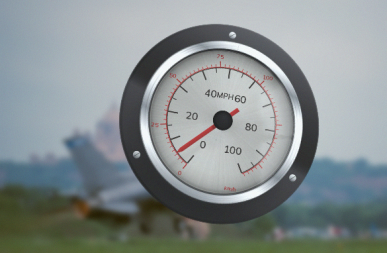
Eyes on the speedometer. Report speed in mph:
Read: 5 mph
